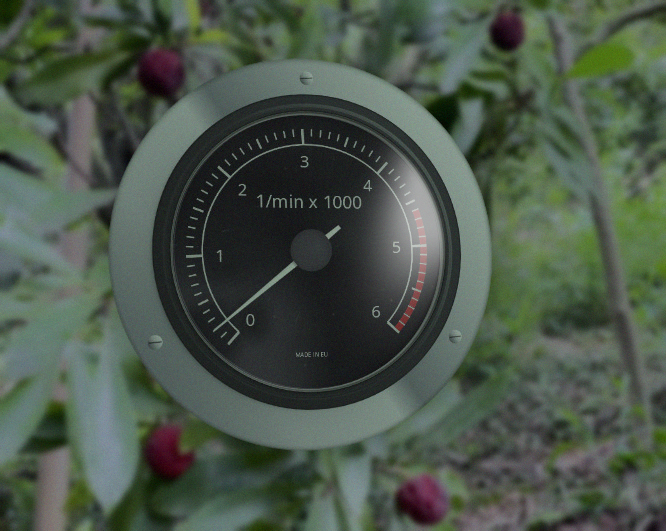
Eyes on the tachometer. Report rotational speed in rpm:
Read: 200 rpm
